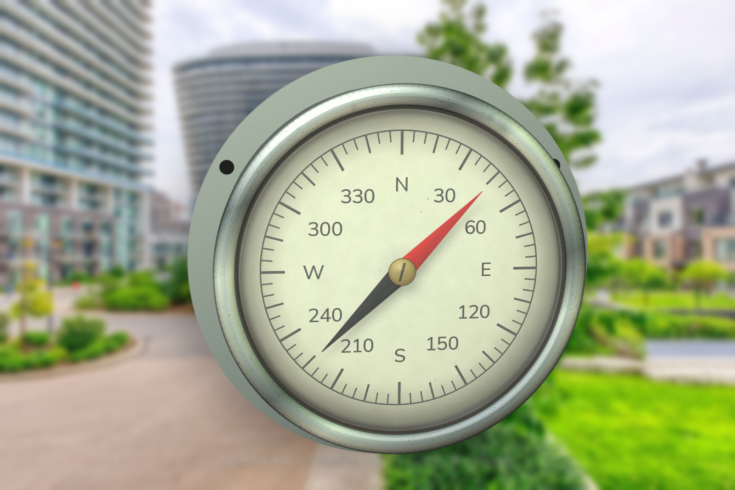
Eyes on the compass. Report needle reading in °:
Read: 45 °
